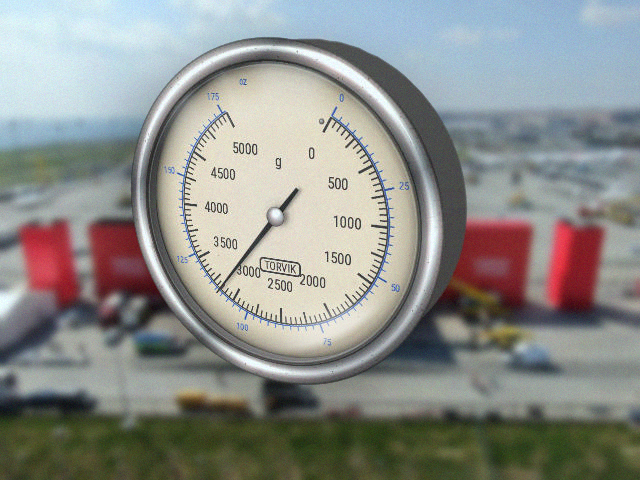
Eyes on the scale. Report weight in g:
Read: 3150 g
